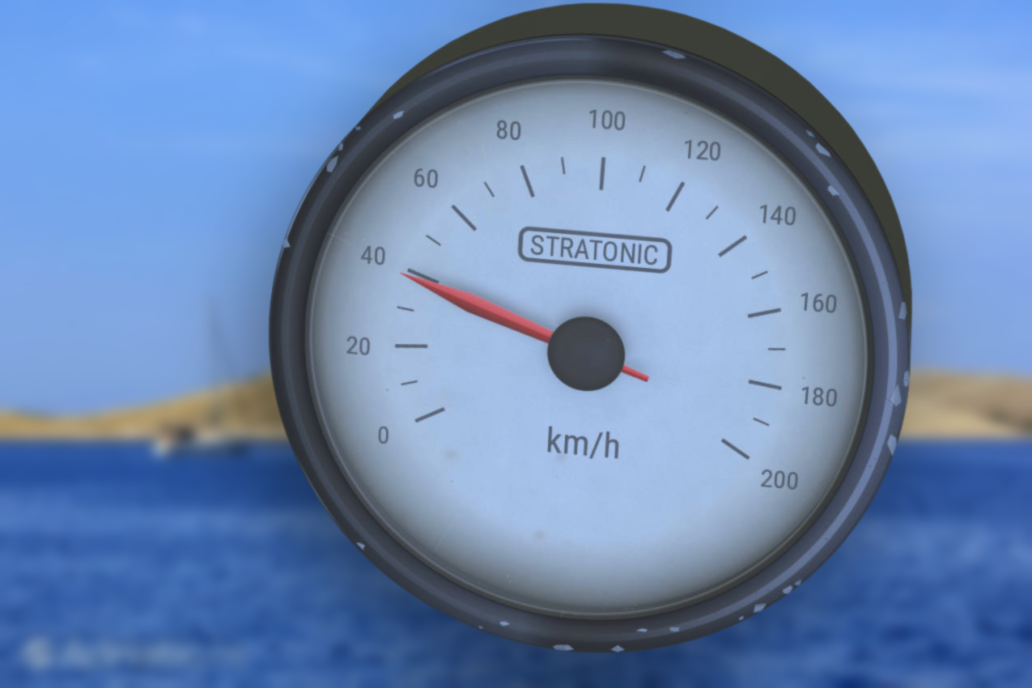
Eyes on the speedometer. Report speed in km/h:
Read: 40 km/h
